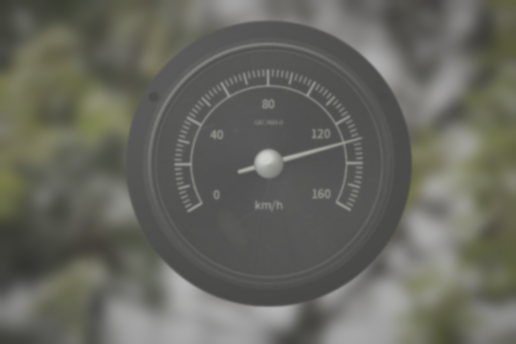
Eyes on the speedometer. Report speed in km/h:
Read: 130 km/h
